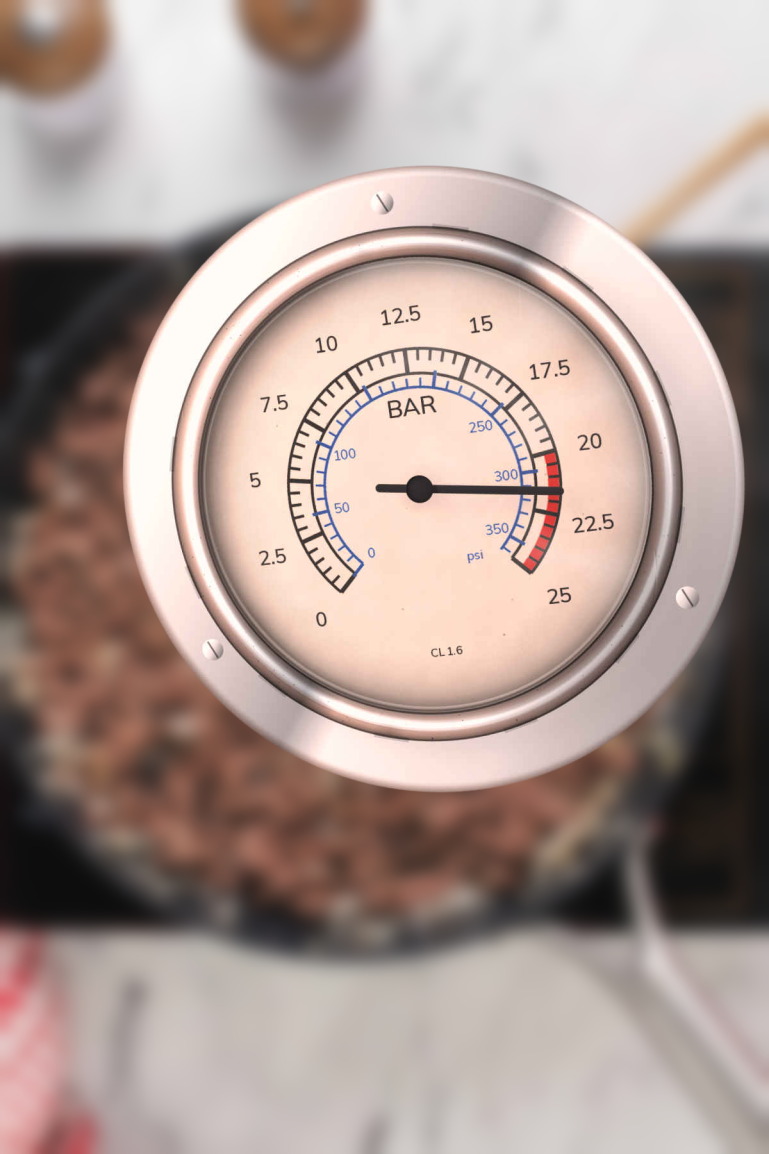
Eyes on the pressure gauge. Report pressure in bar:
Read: 21.5 bar
